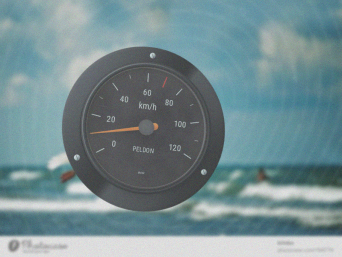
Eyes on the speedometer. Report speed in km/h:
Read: 10 km/h
